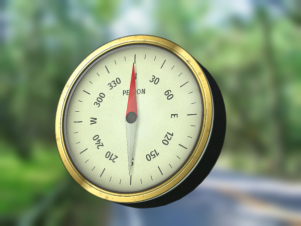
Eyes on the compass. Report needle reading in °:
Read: 0 °
